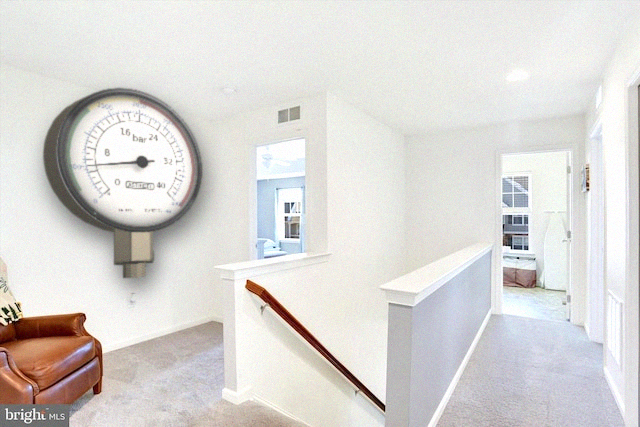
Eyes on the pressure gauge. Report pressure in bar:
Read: 5 bar
